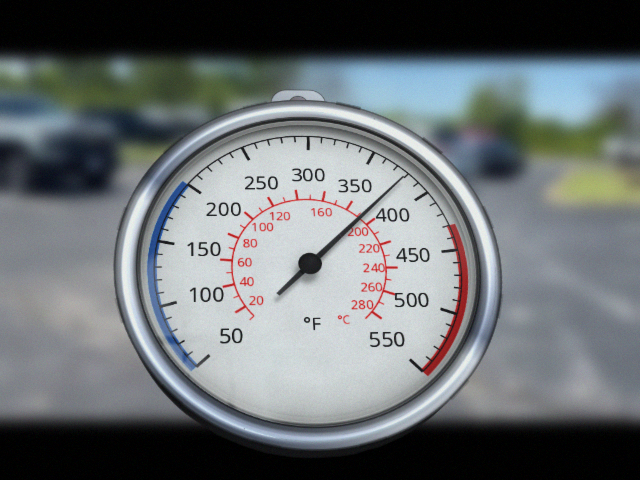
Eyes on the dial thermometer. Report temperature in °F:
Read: 380 °F
